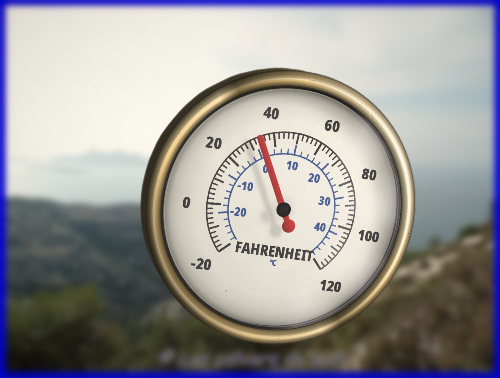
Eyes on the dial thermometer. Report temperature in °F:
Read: 34 °F
